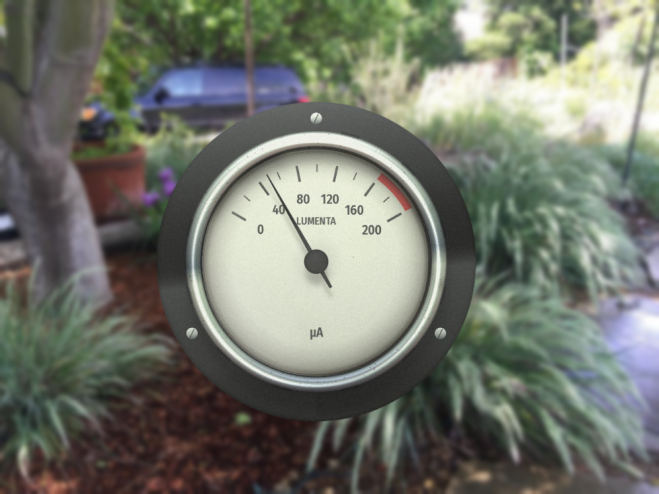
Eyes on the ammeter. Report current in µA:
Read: 50 µA
